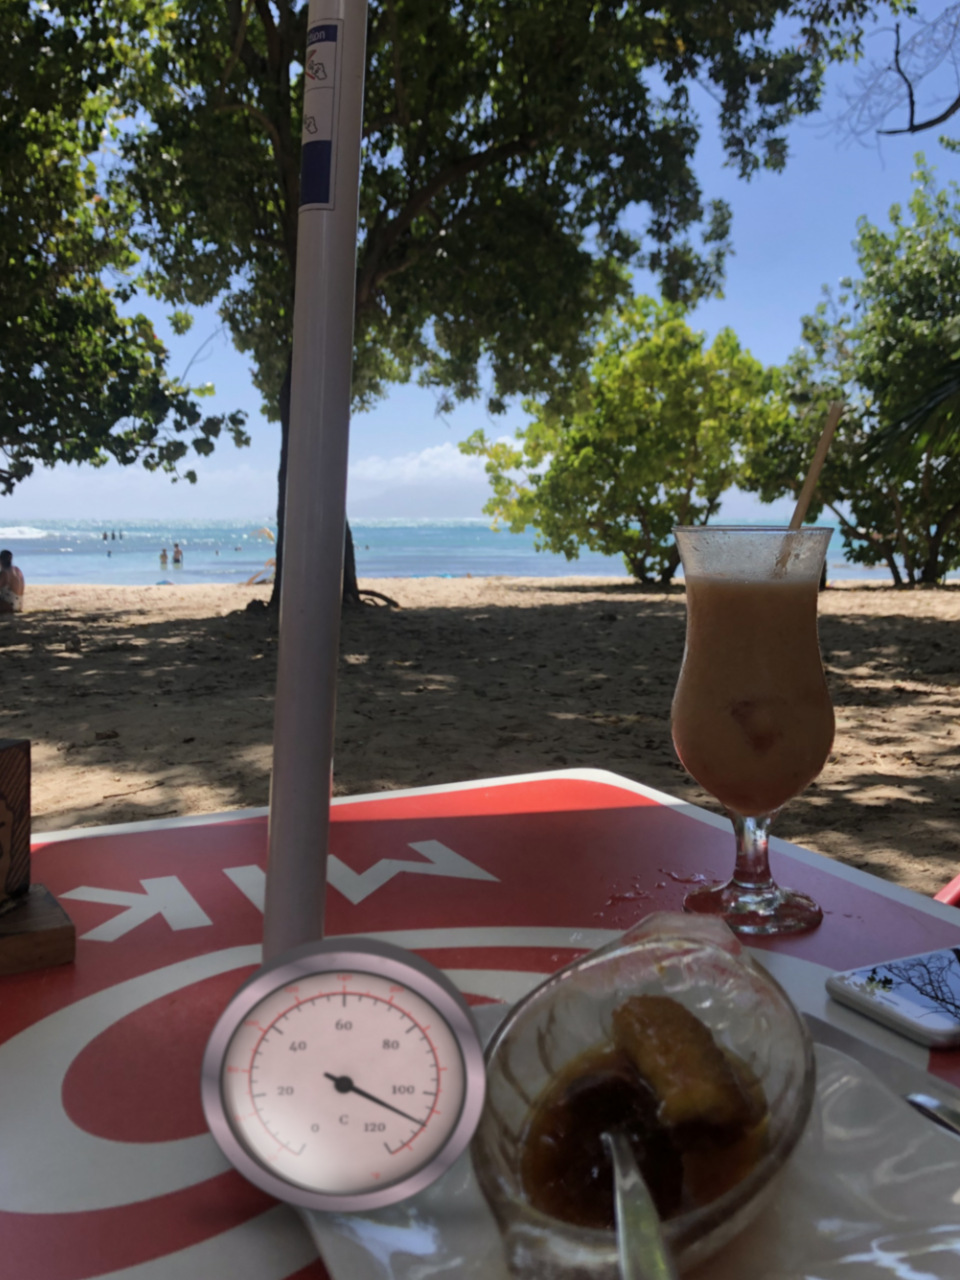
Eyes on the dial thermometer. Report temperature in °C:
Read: 108 °C
